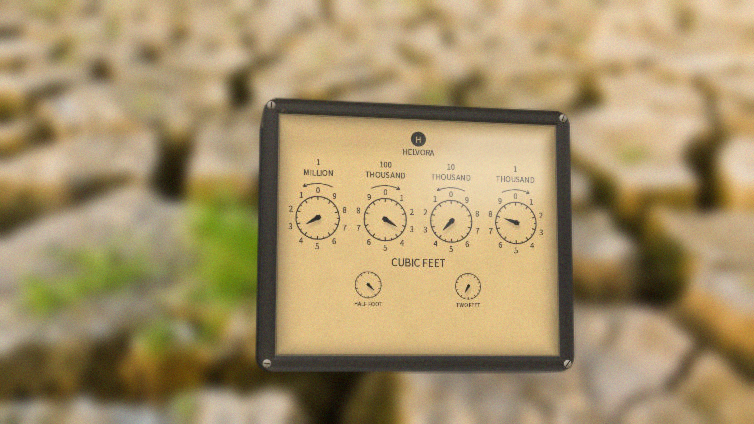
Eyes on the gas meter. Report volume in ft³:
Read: 333800 ft³
